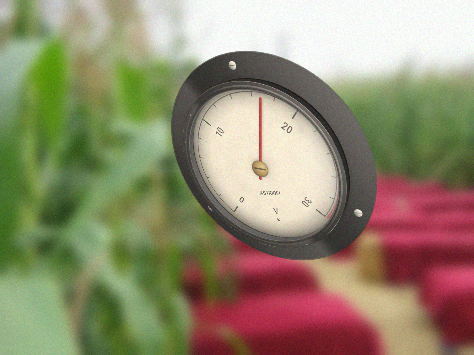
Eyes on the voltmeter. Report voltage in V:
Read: 17 V
